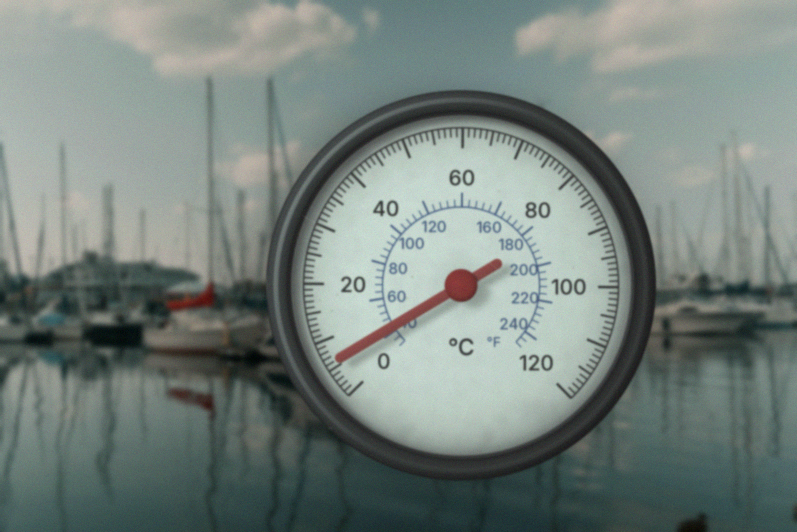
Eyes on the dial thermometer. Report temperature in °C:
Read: 6 °C
